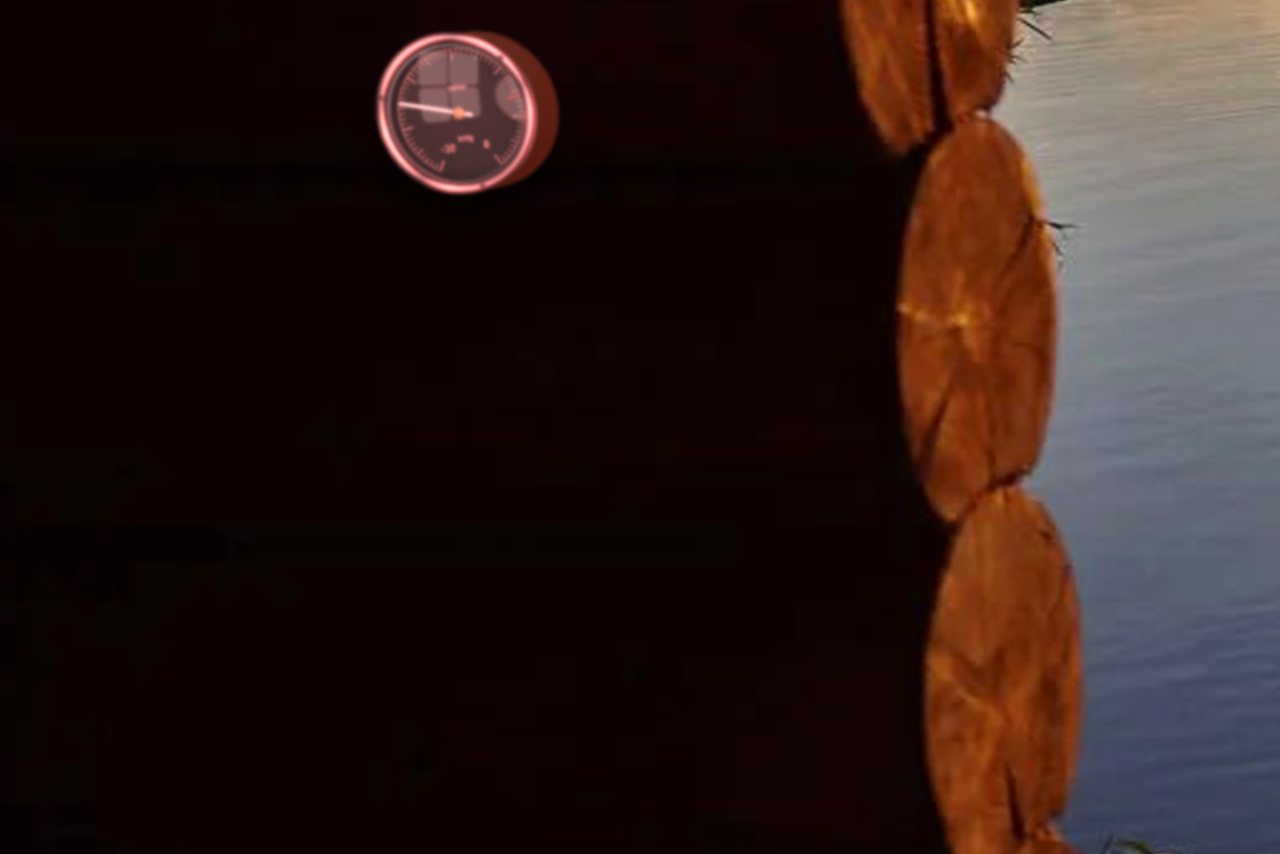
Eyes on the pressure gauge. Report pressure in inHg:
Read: -22.5 inHg
